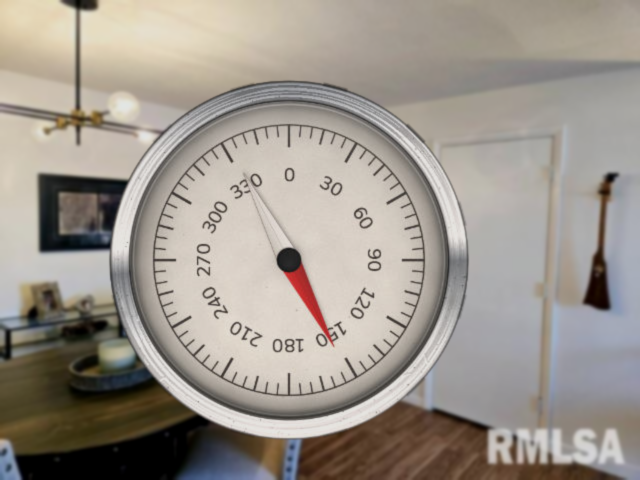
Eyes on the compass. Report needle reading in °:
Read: 152.5 °
